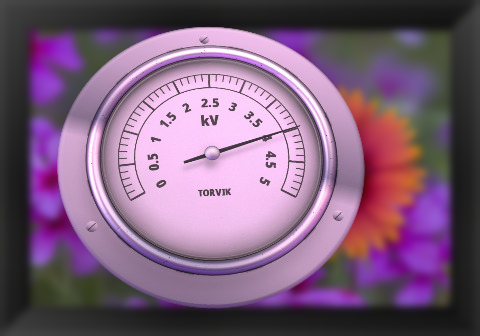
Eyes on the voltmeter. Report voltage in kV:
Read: 4 kV
